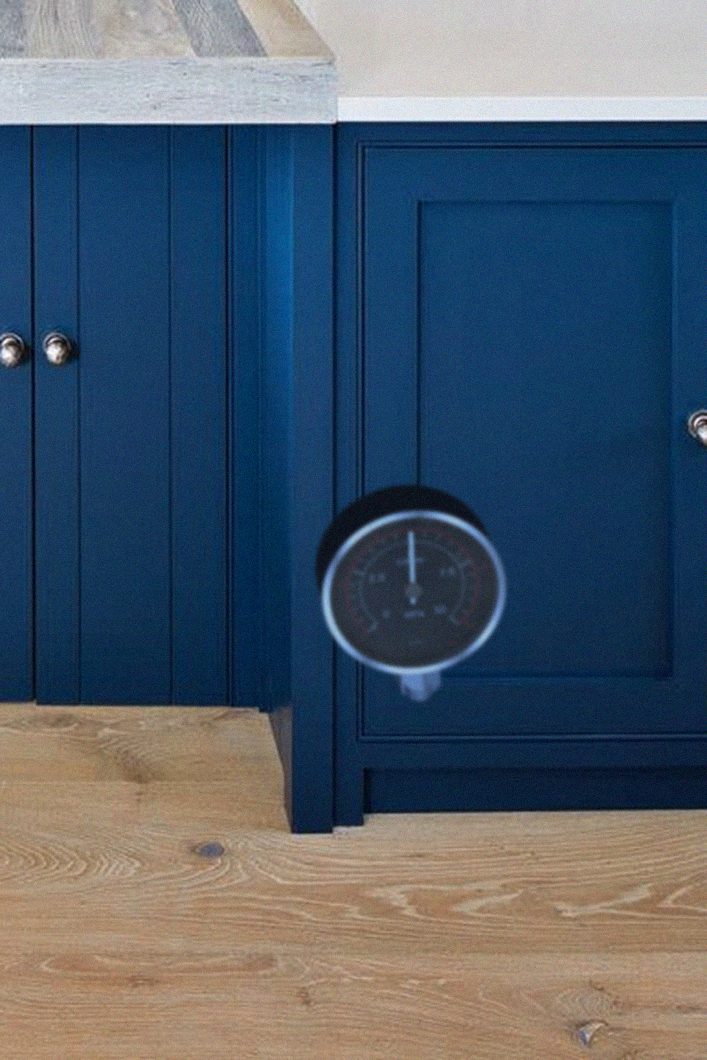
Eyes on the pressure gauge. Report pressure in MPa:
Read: 5 MPa
